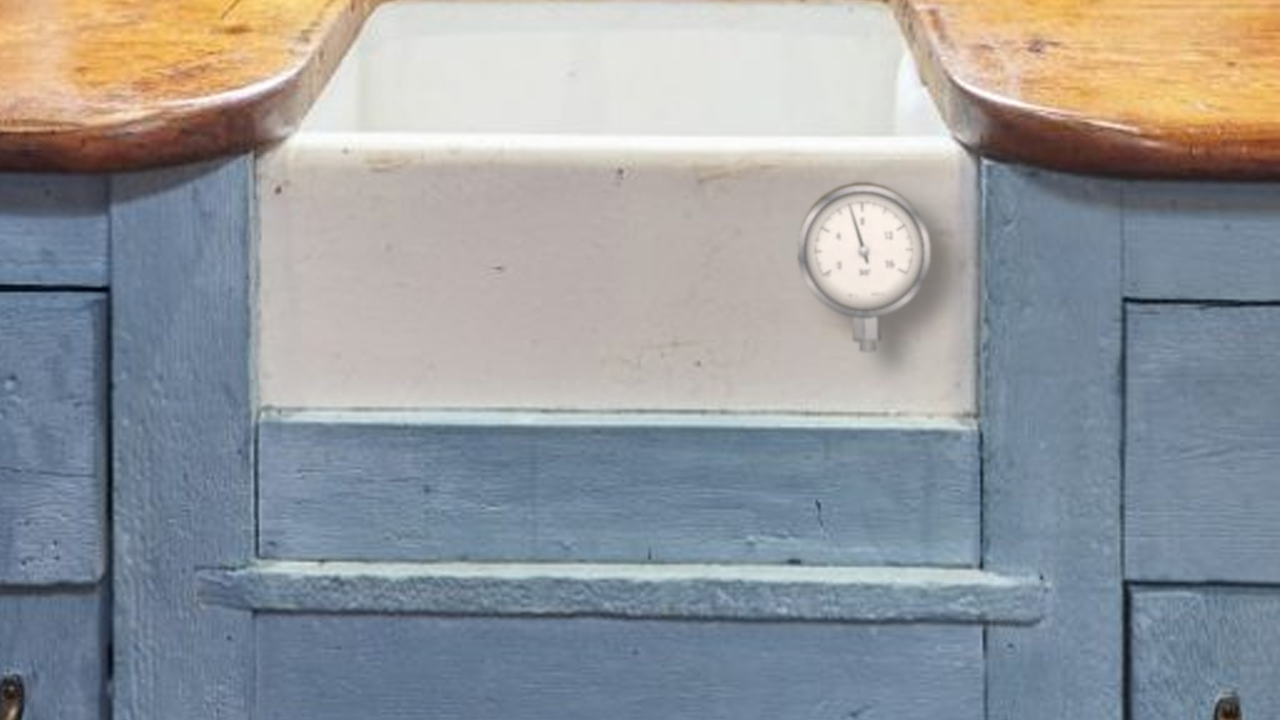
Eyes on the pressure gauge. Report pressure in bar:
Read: 7 bar
